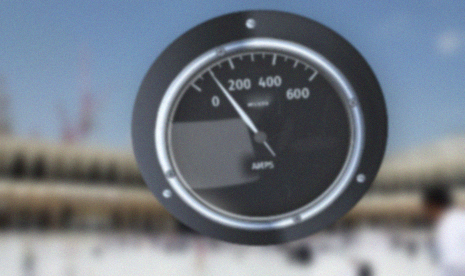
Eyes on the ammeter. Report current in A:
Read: 100 A
